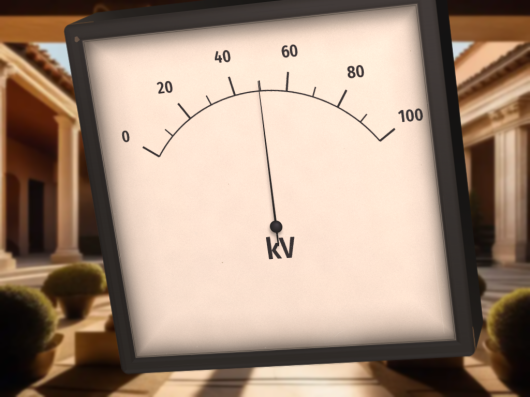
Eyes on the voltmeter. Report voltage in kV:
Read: 50 kV
